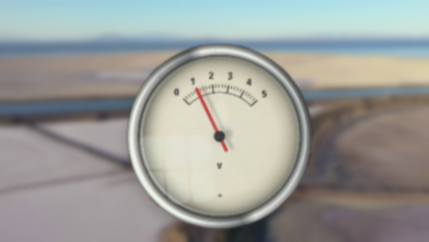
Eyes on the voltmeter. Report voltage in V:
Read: 1 V
